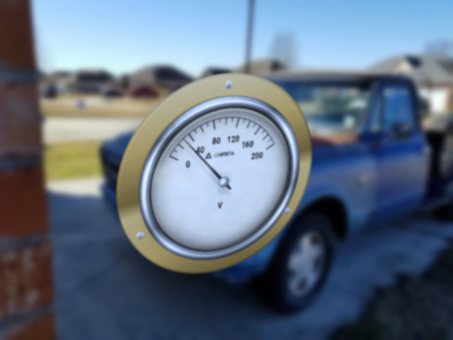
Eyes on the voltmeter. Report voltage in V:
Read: 30 V
